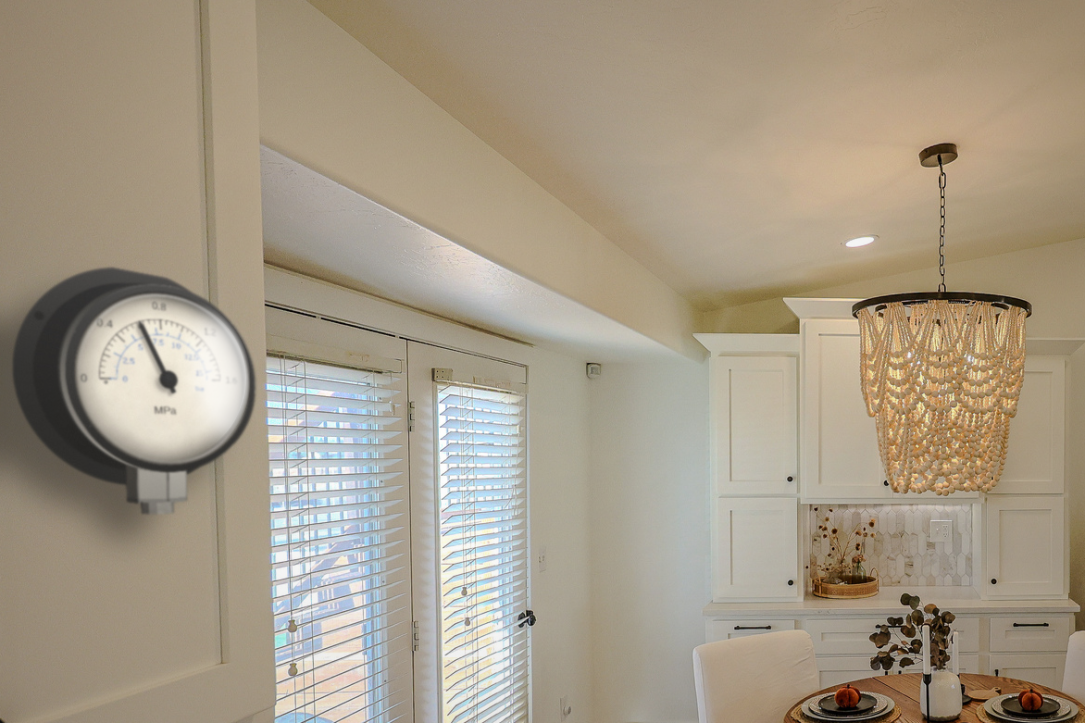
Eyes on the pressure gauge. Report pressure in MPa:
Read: 0.6 MPa
